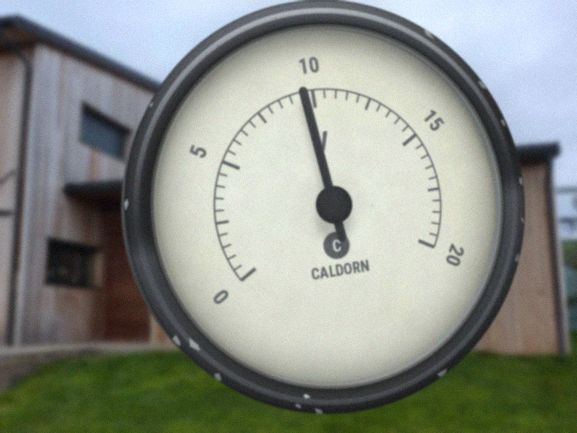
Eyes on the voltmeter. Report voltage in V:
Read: 9.5 V
